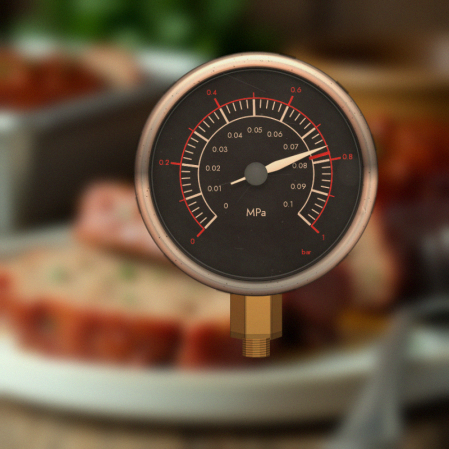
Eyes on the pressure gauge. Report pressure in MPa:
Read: 0.076 MPa
